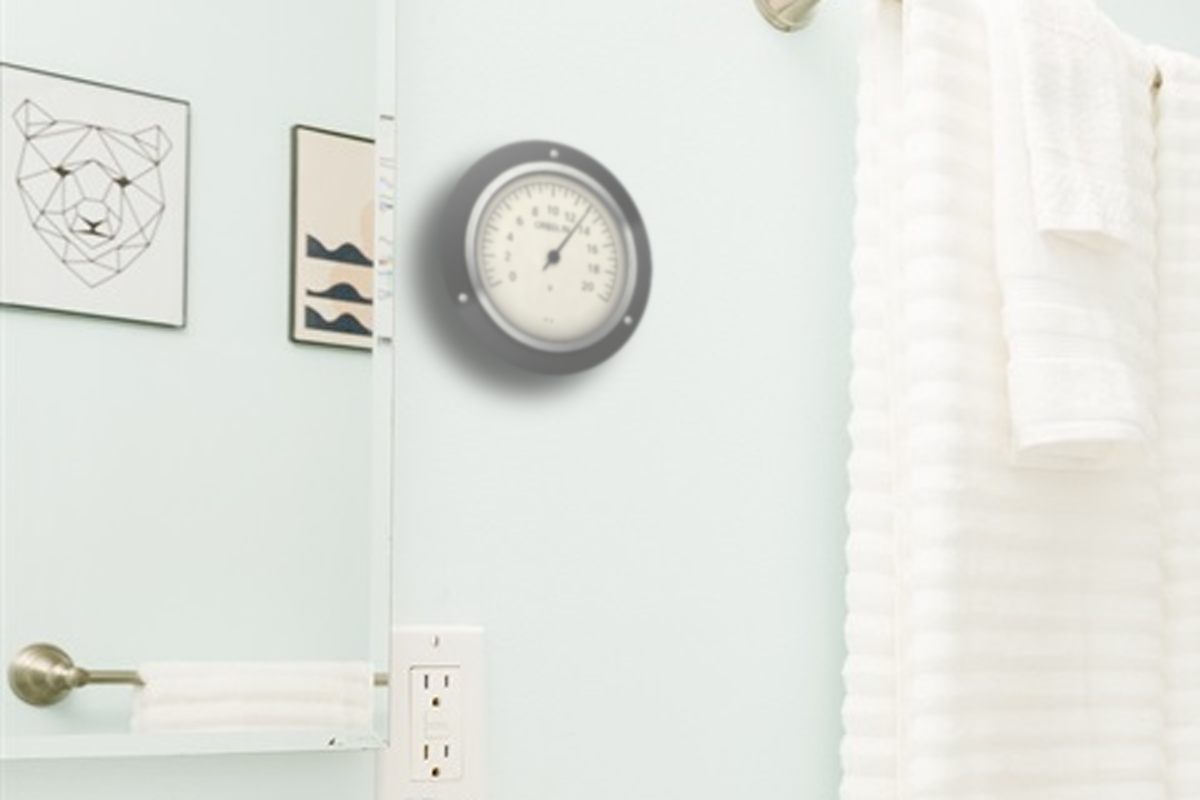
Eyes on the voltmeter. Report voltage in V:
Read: 13 V
